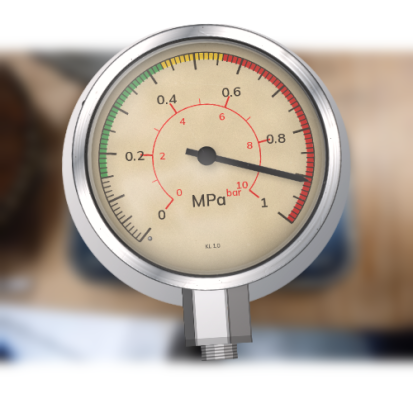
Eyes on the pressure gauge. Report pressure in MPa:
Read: 0.91 MPa
